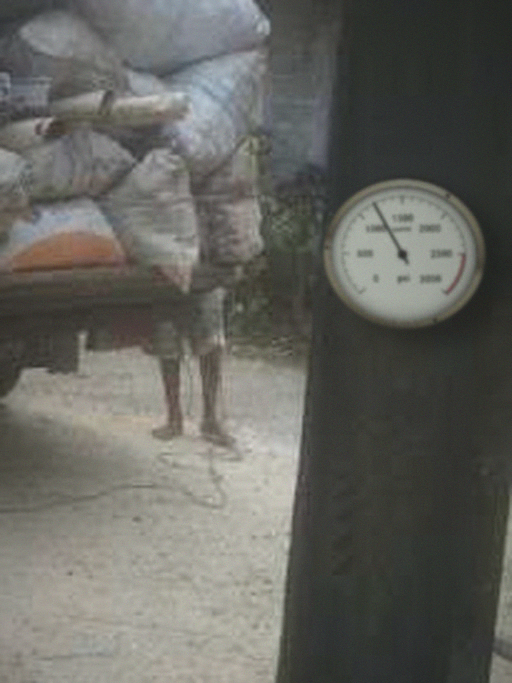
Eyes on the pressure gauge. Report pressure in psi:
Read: 1200 psi
